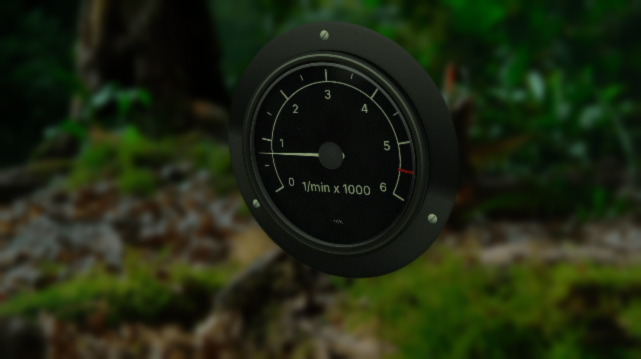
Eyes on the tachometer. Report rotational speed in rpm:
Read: 750 rpm
